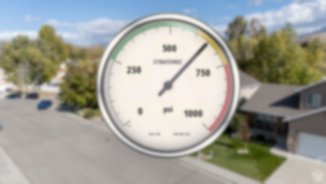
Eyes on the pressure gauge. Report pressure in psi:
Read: 650 psi
